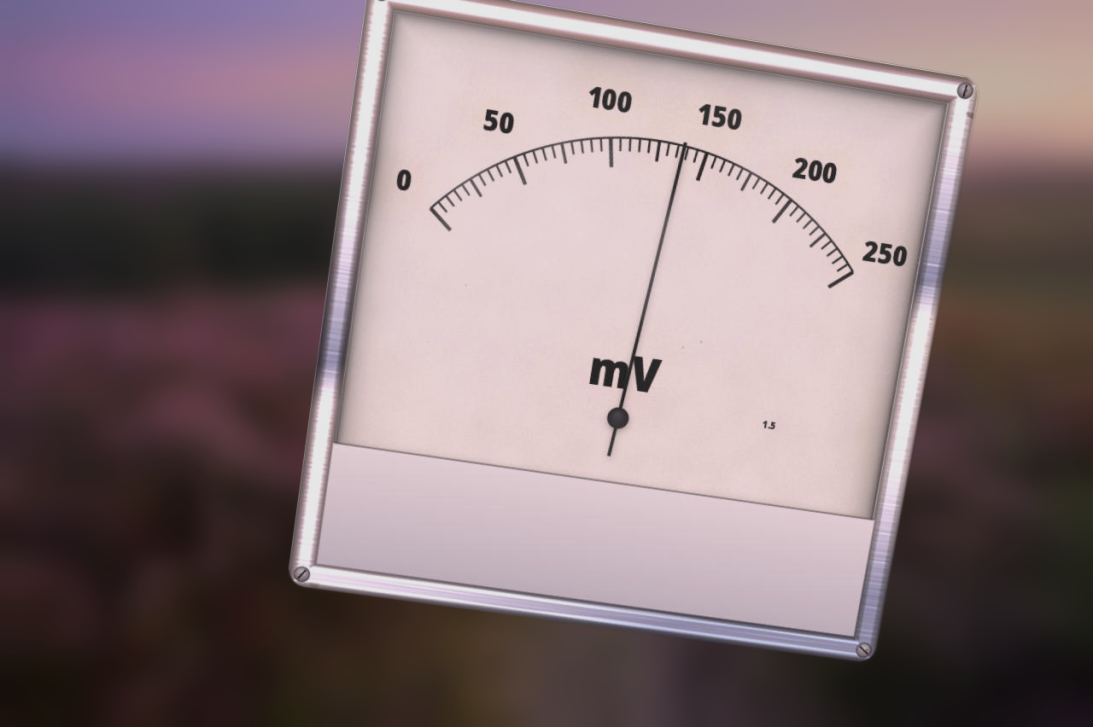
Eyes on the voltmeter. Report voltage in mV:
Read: 137.5 mV
